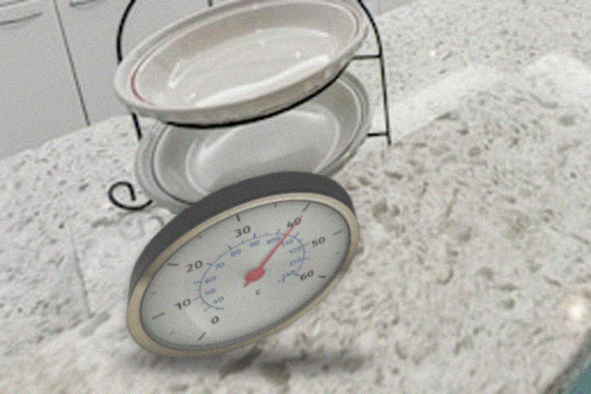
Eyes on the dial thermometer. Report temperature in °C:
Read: 40 °C
